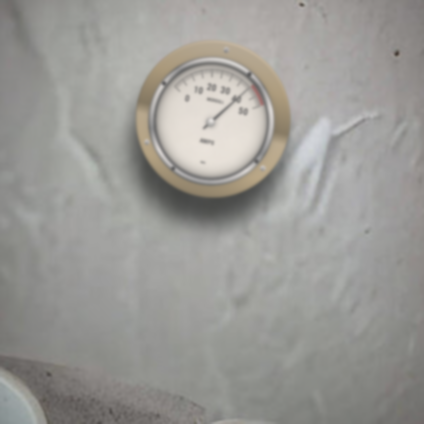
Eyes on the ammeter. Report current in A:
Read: 40 A
